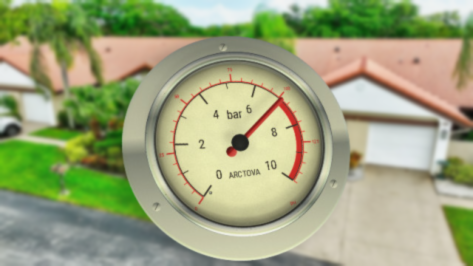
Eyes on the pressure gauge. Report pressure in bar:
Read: 7 bar
